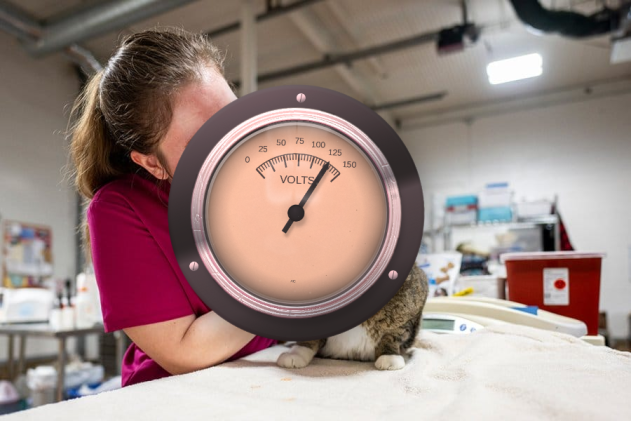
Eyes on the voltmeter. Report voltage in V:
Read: 125 V
